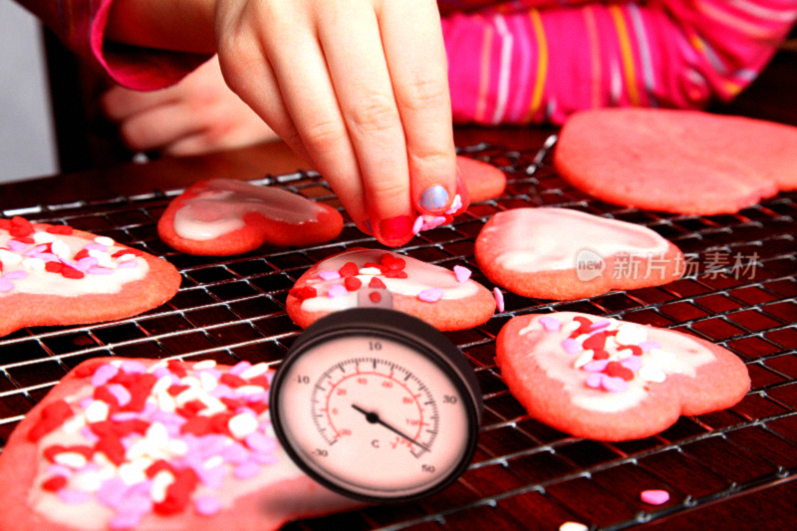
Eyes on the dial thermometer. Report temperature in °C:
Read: 45 °C
